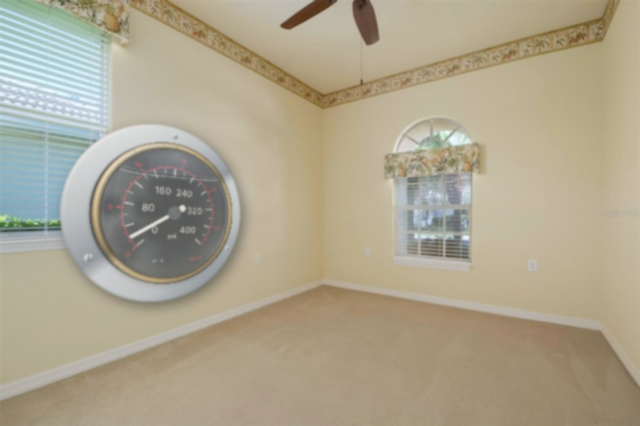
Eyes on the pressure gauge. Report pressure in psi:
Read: 20 psi
